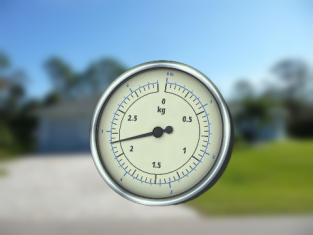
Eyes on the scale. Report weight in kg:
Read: 2.15 kg
